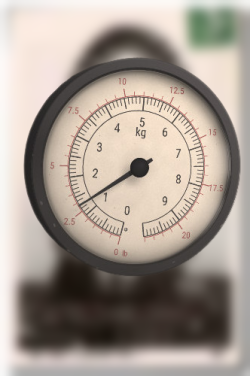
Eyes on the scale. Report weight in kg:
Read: 1.3 kg
